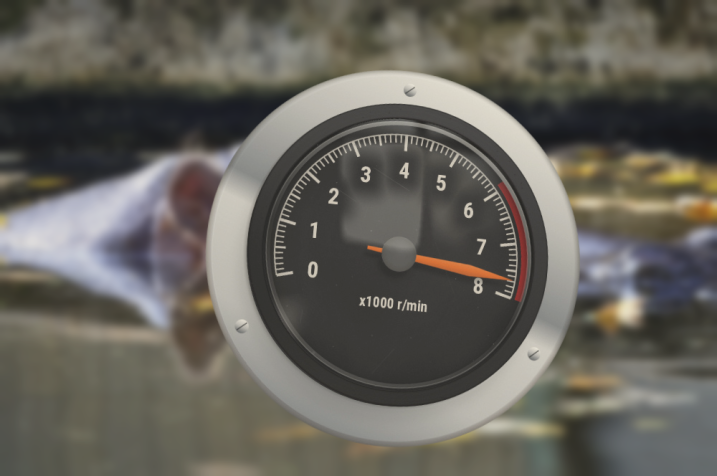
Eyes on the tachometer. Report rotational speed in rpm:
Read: 7700 rpm
